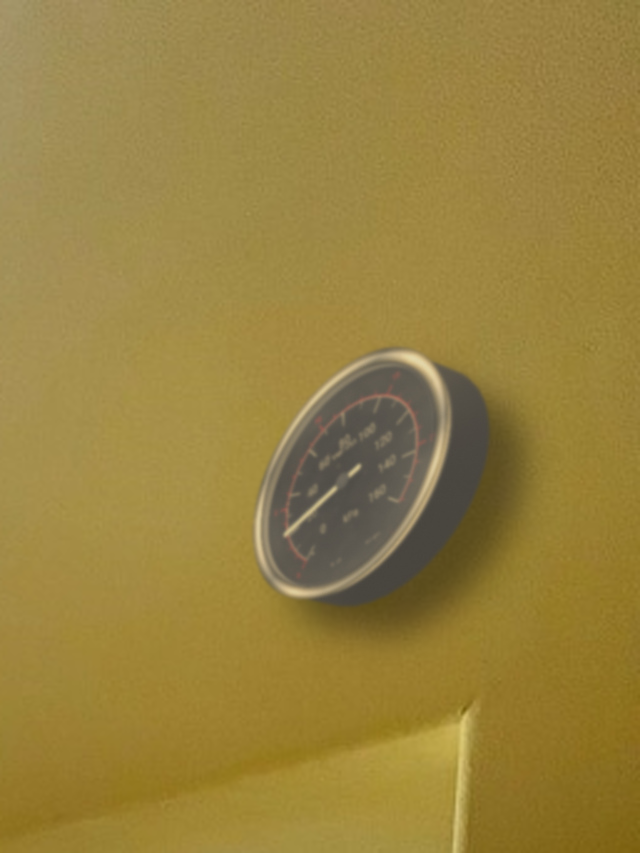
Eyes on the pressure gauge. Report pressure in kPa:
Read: 20 kPa
